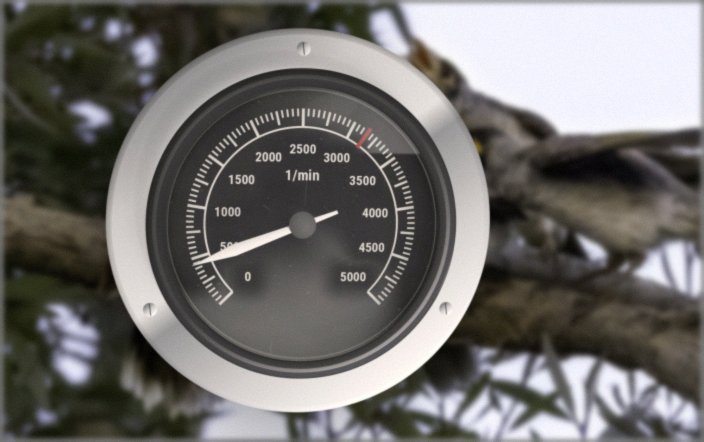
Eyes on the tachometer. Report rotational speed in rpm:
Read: 450 rpm
